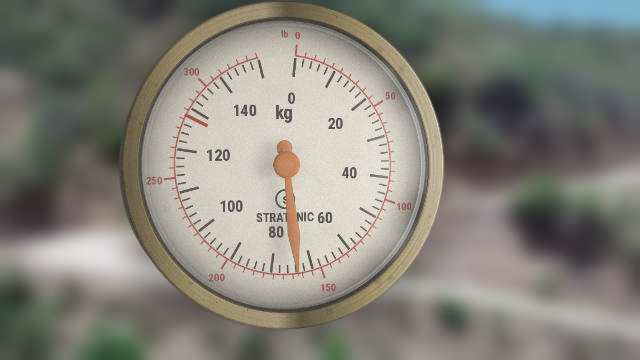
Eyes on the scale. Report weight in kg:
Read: 74 kg
